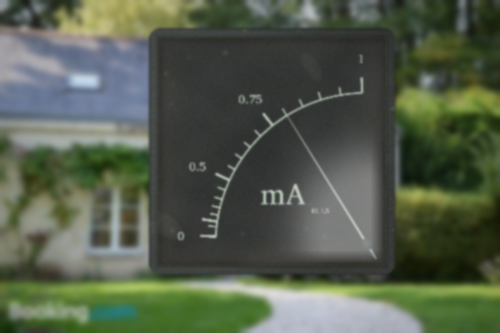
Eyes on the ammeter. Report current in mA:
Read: 0.8 mA
